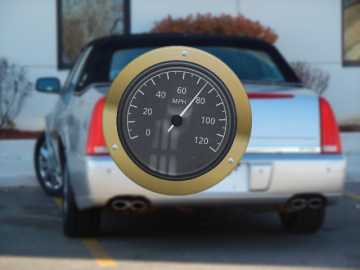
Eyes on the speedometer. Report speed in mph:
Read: 75 mph
